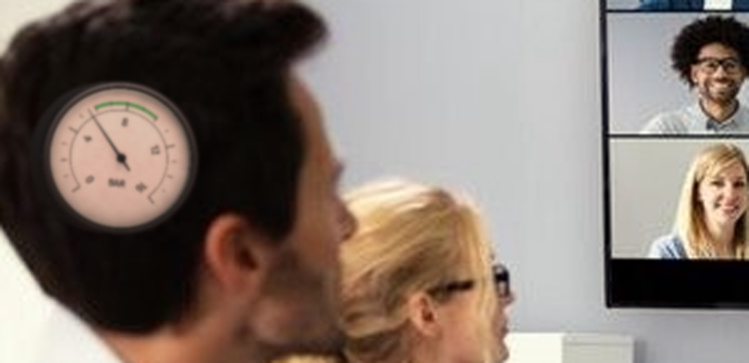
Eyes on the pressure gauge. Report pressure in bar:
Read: 5.5 bar
